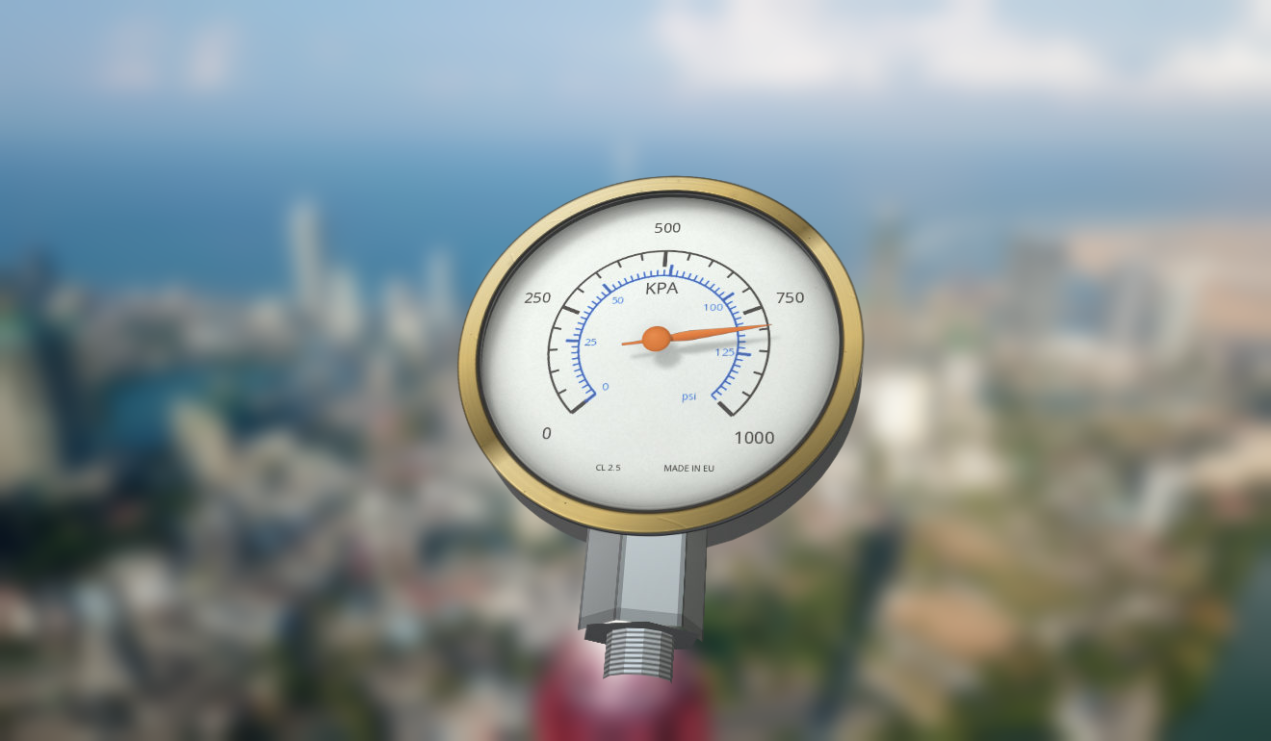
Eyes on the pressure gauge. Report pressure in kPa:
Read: 800 kPa
